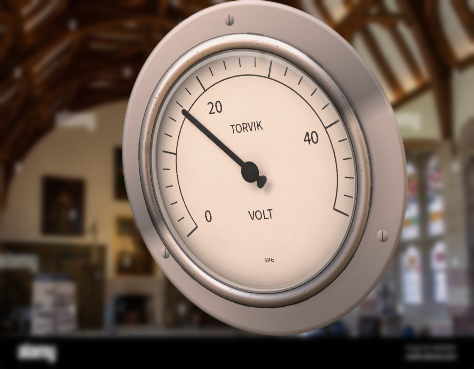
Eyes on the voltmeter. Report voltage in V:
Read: 16 V
